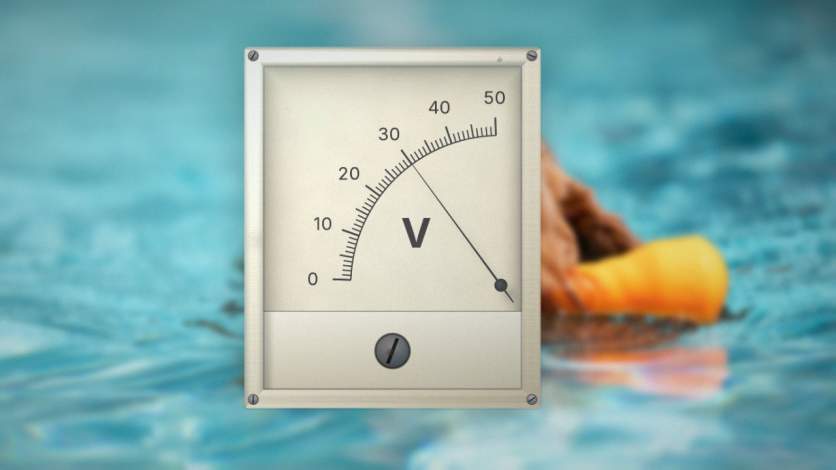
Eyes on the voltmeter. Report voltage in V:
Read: 30 V
